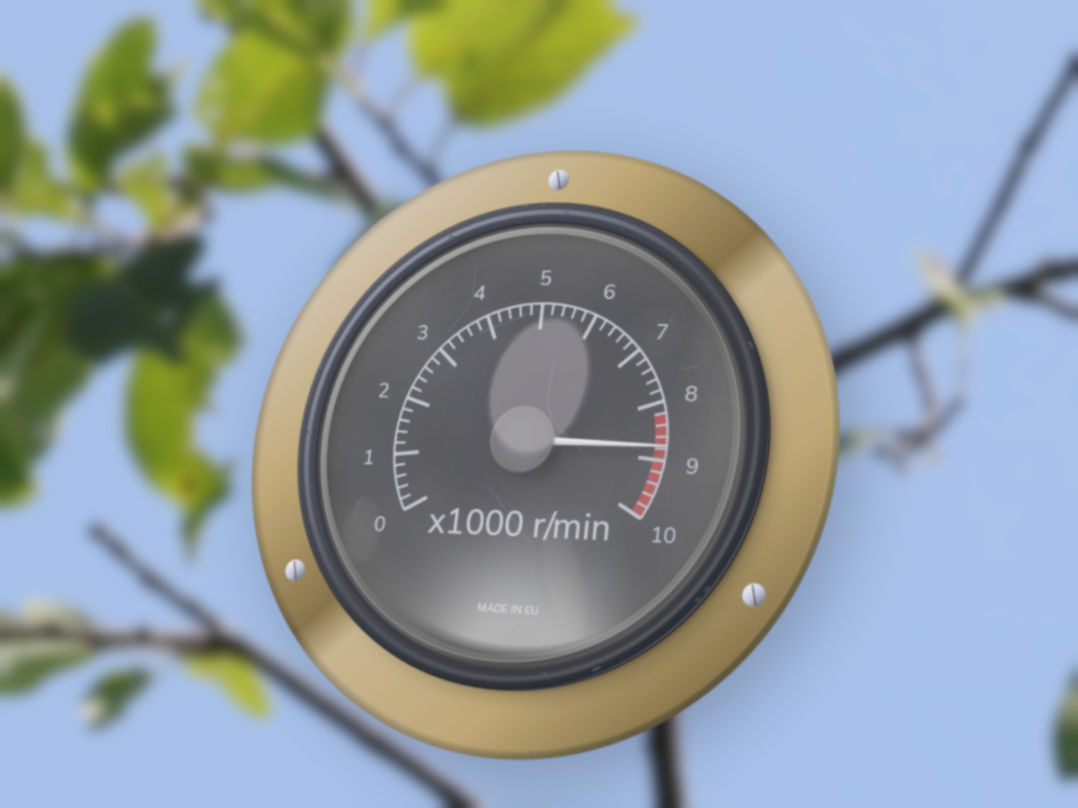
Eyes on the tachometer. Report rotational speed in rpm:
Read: 8800 rpm
